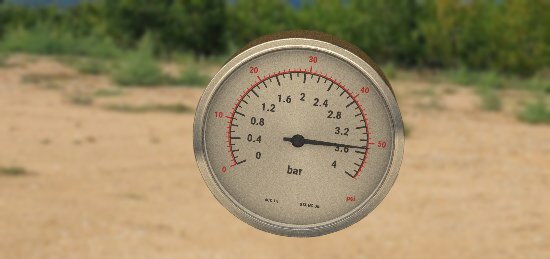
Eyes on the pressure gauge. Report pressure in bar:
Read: 3.5 bar
